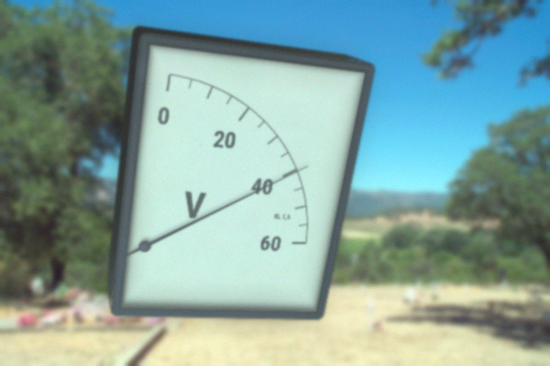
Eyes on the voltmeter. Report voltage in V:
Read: 40 V
